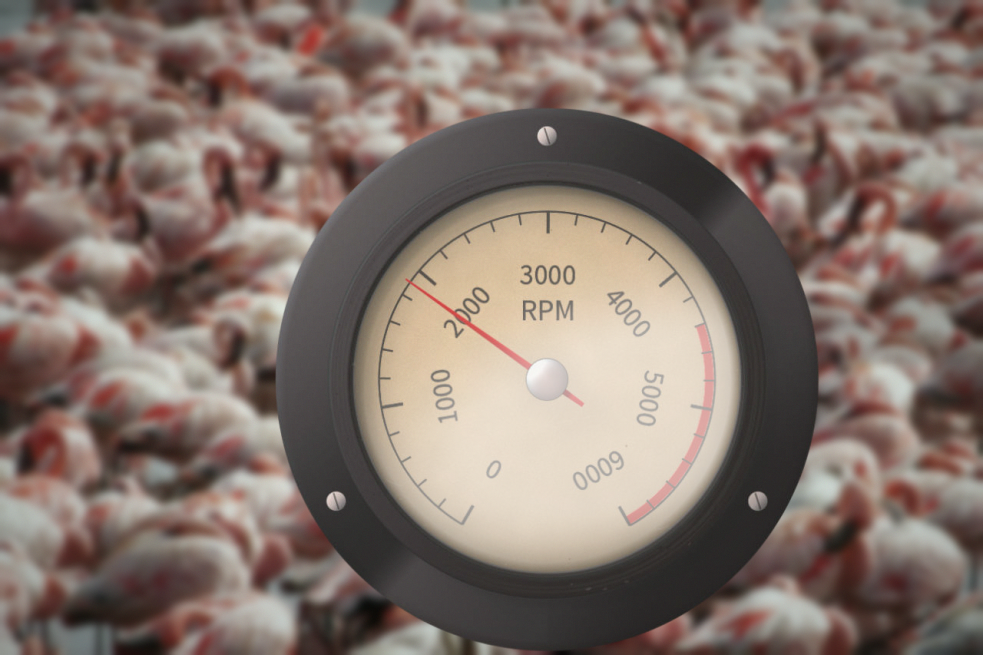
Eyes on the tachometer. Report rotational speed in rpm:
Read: 1900 rpm
